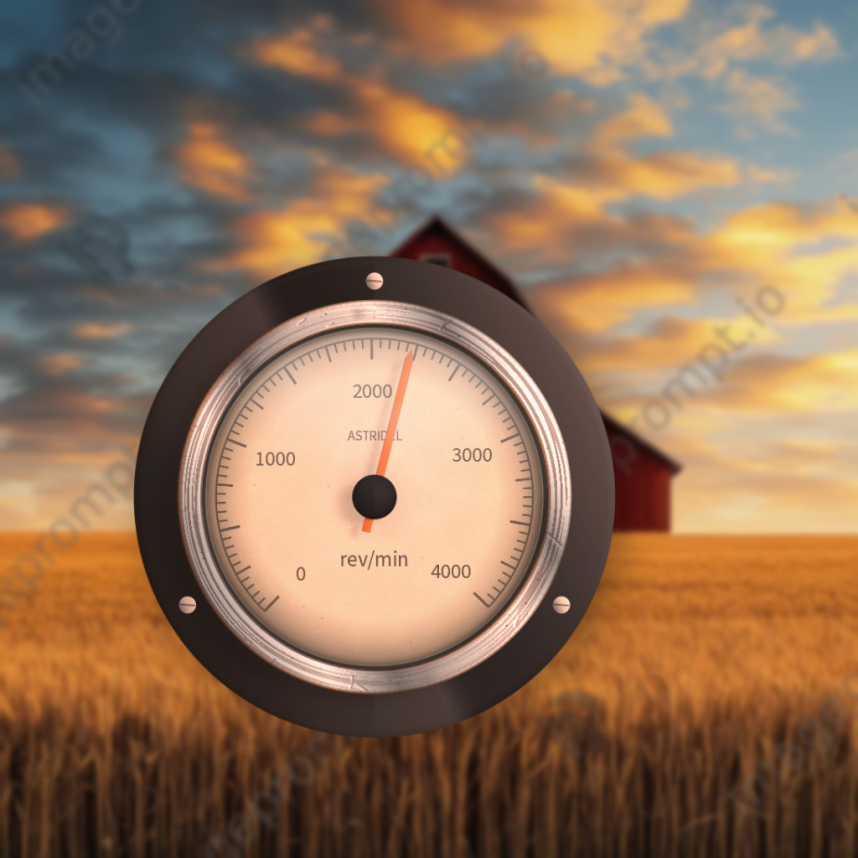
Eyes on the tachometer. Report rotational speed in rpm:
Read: 2225 rpm
